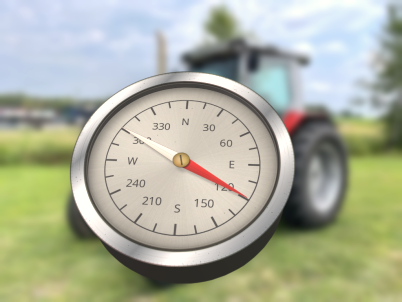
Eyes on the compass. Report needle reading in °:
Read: 120 °
